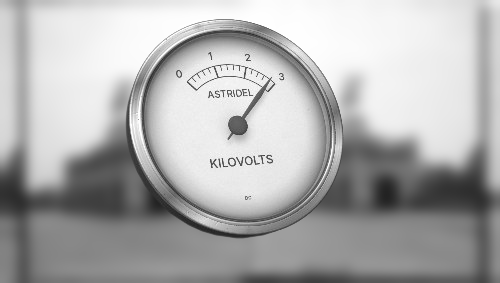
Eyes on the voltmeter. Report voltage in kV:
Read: 2.8 kV
